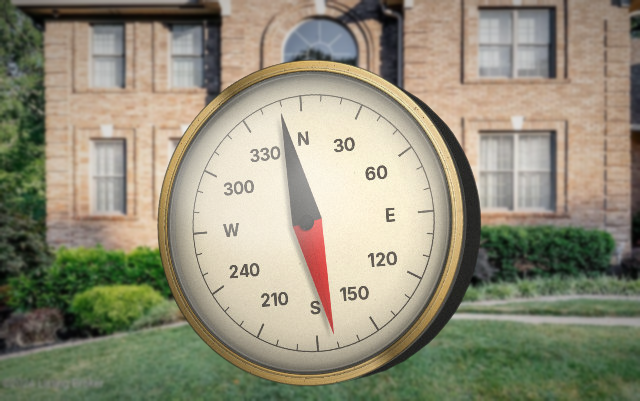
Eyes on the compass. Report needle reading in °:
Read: 170 °
